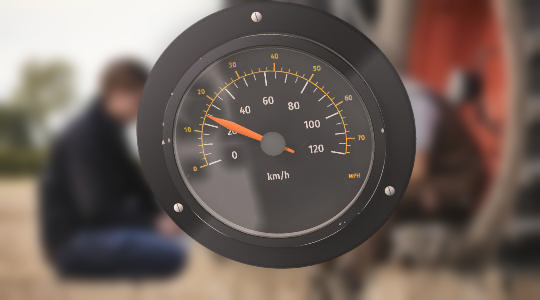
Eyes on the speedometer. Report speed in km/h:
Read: 25 km/h
